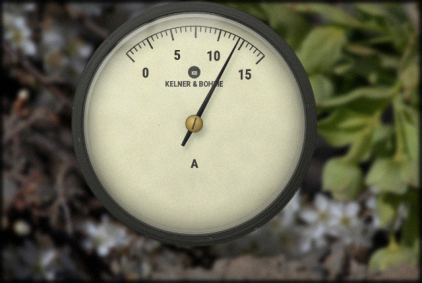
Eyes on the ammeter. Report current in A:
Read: 12 A
